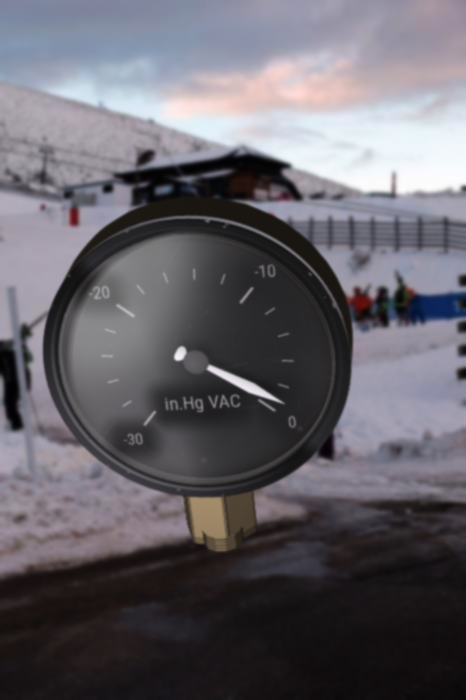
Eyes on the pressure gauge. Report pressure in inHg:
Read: -1 inHg
